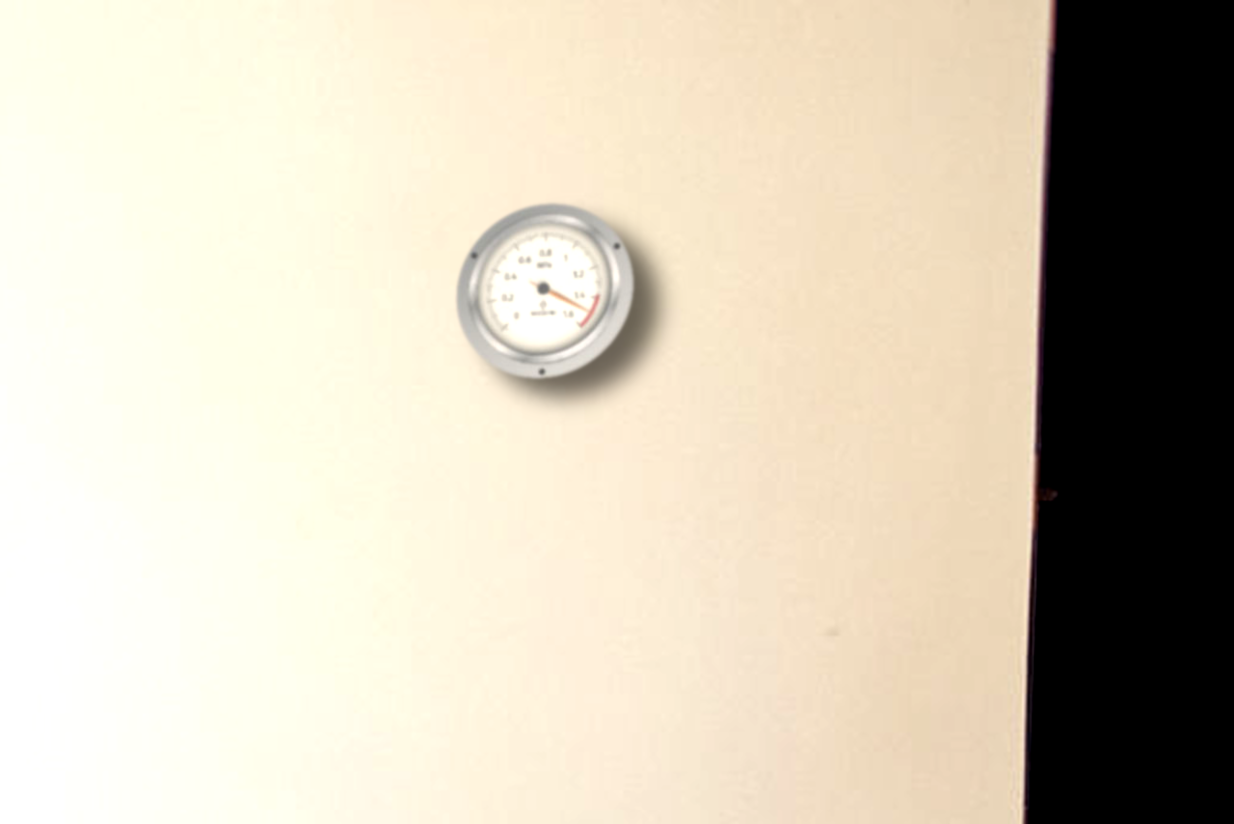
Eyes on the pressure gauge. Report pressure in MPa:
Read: 1.5 MPa
